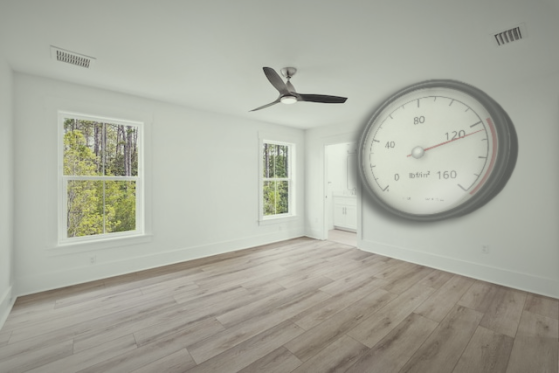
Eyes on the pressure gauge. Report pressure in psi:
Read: 125 psi
